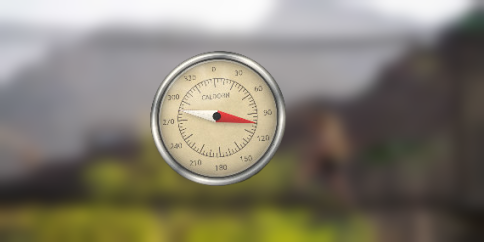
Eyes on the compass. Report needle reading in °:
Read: 105 °
